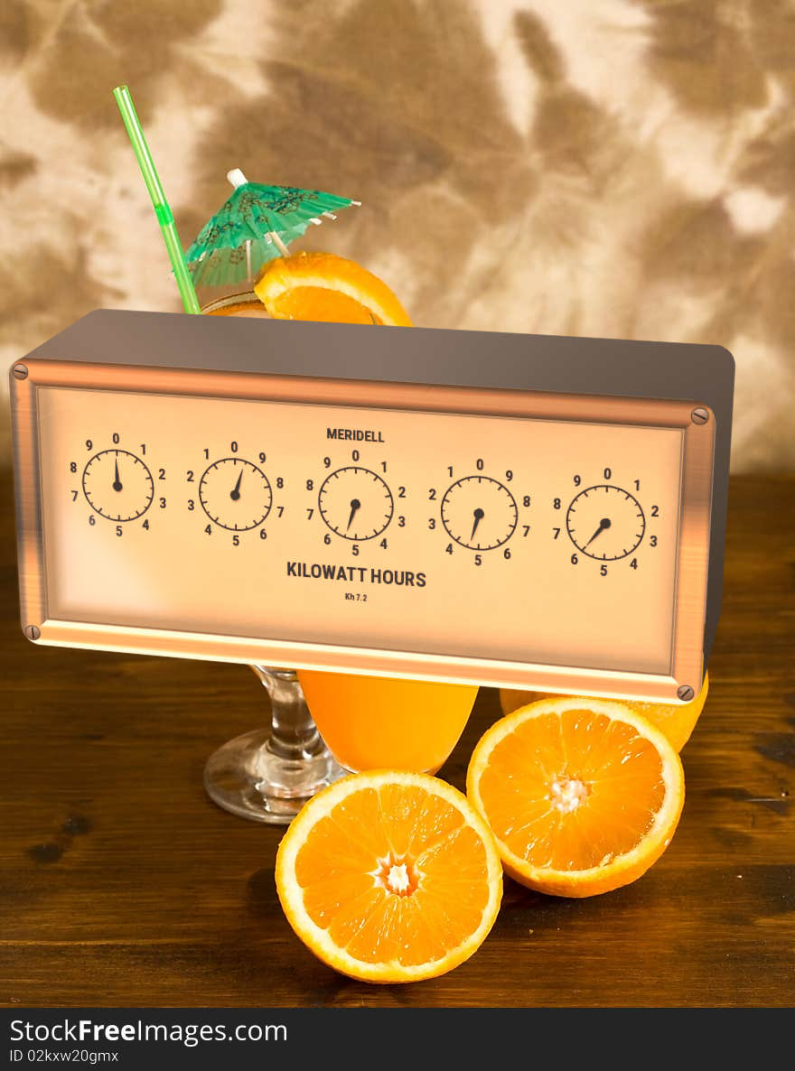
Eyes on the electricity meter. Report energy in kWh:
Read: 99546 kWh
